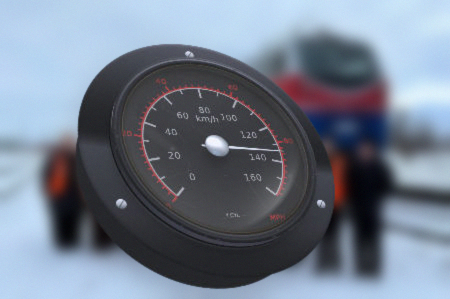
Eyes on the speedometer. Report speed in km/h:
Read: 135 km/h
